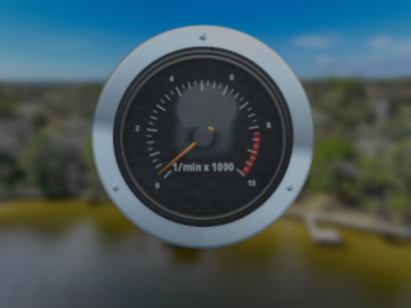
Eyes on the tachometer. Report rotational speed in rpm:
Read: 250 rpm
